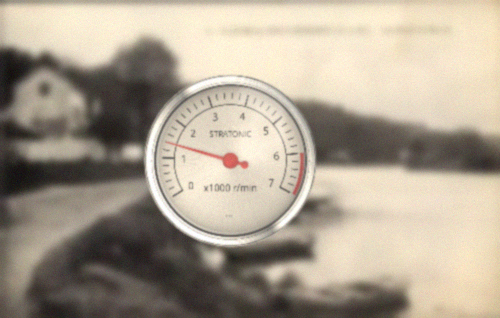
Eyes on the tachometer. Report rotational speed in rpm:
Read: 1400 rpm
